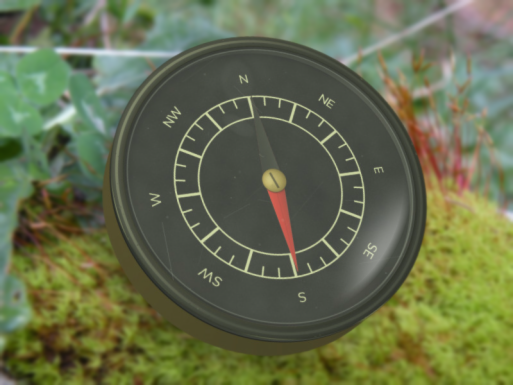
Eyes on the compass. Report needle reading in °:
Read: 180 °
